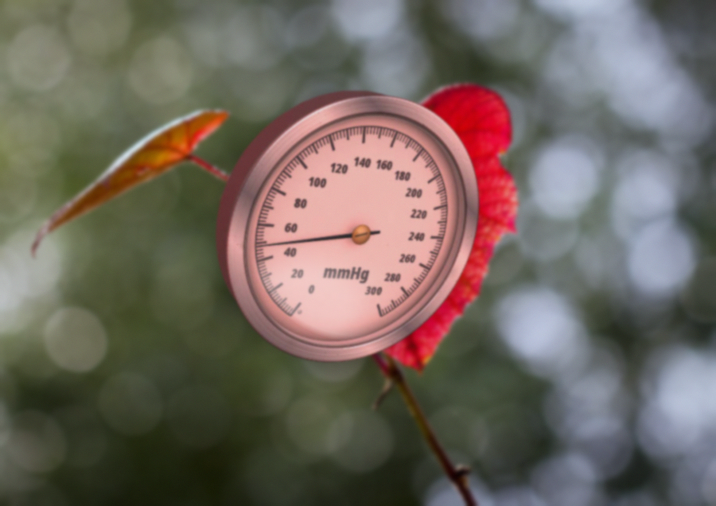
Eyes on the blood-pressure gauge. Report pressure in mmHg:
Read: 50 mmHg
